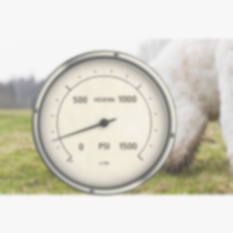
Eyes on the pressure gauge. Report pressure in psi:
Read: 150 psi
